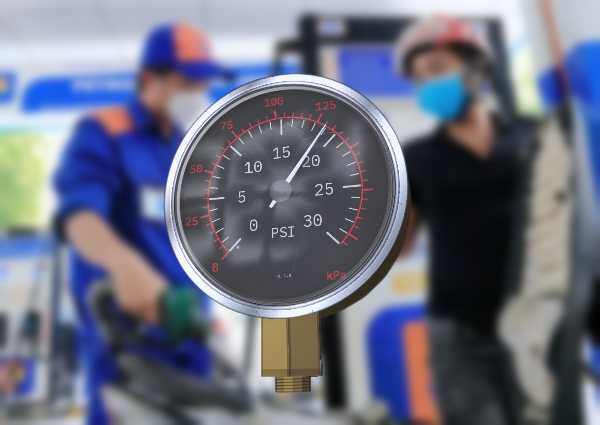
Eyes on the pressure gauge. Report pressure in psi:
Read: 19 psi
